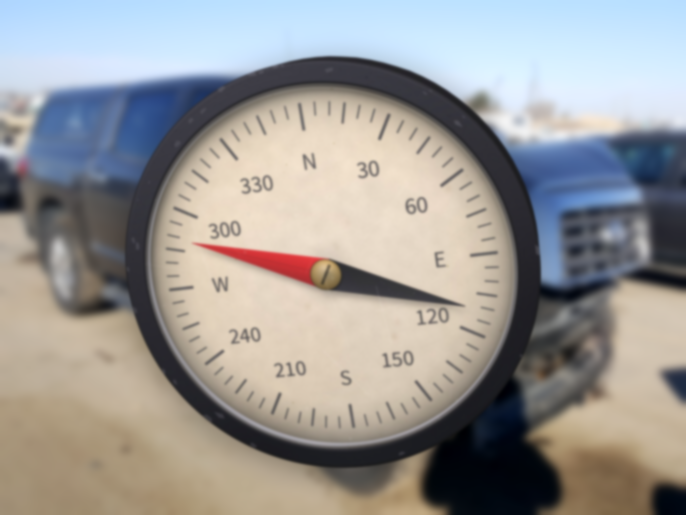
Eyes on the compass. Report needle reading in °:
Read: 290 °
